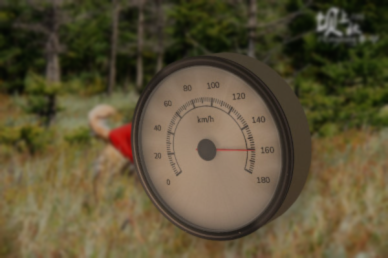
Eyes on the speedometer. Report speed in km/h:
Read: 160 km/h
